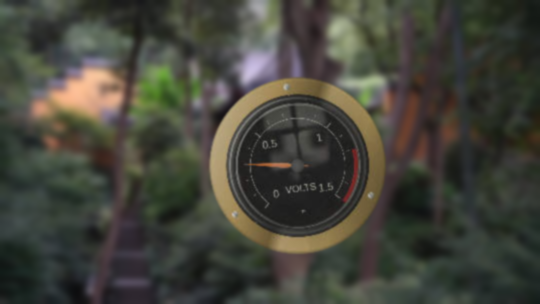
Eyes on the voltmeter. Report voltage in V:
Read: 0.3 V
